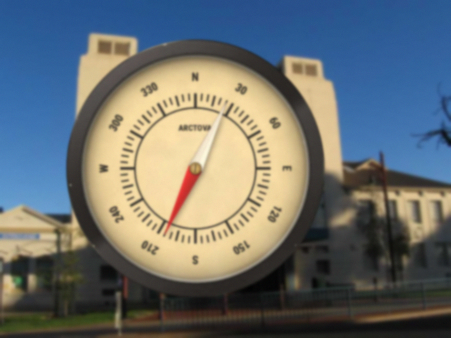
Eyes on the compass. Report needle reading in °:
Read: 205 °
